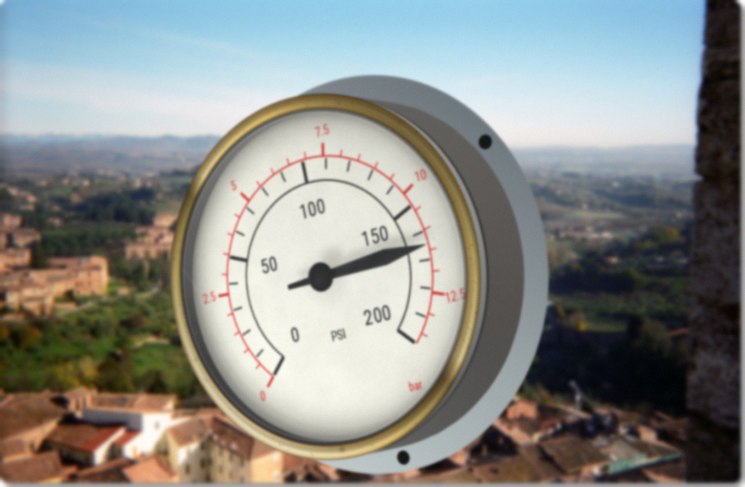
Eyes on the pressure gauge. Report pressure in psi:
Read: 165 psi
